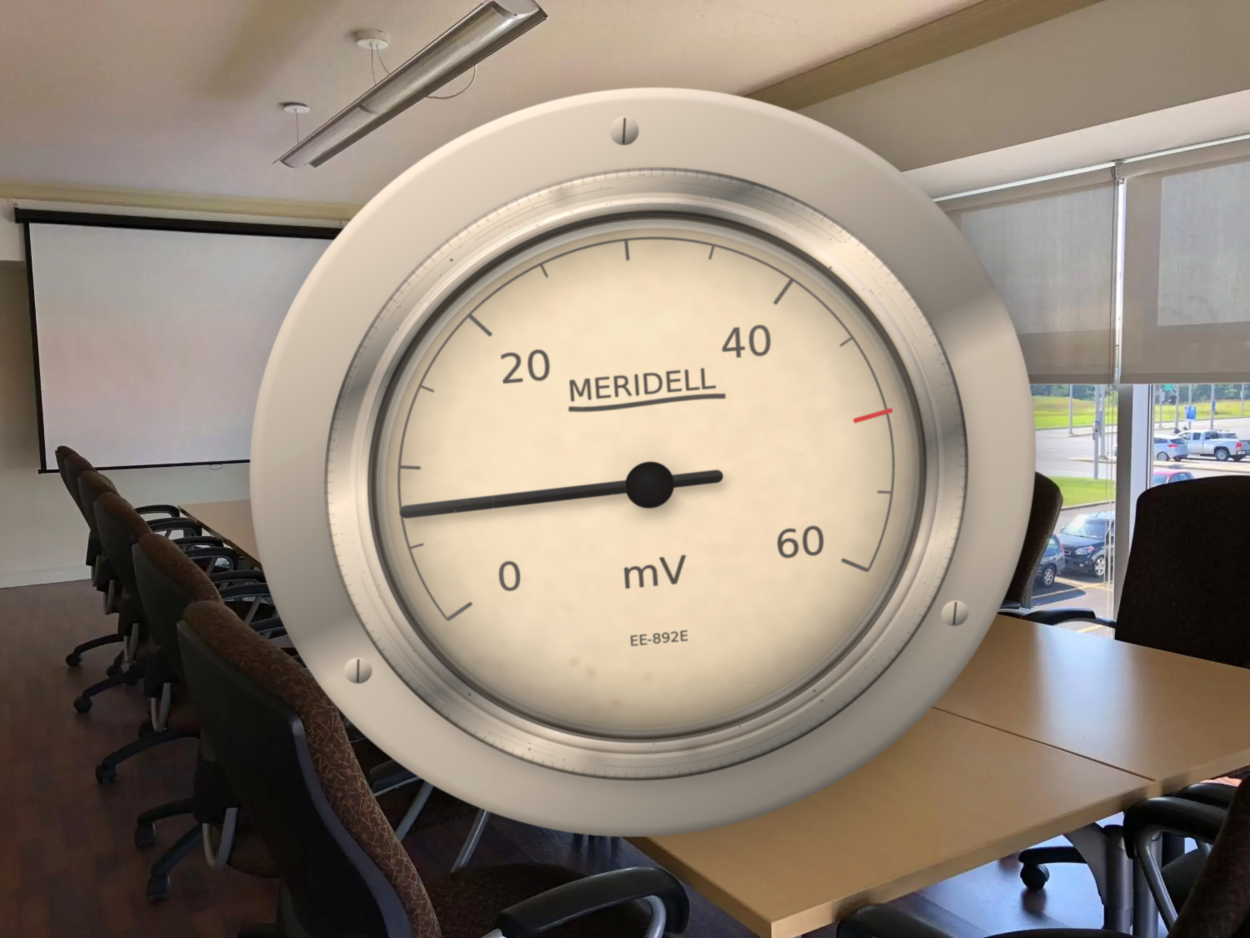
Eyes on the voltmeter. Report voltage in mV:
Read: 7.5 mV
